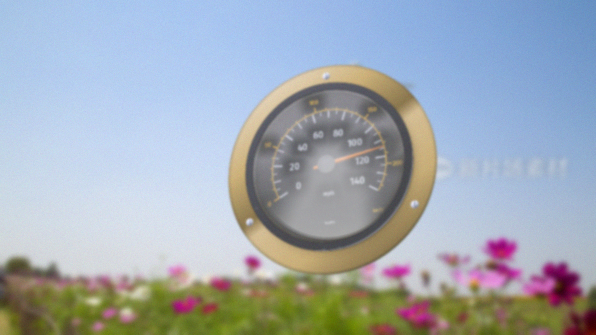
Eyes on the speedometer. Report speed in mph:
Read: 115 mph
